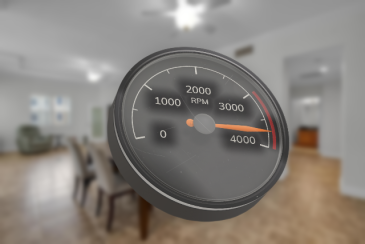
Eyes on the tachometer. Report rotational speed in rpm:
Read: 3750 rpm
